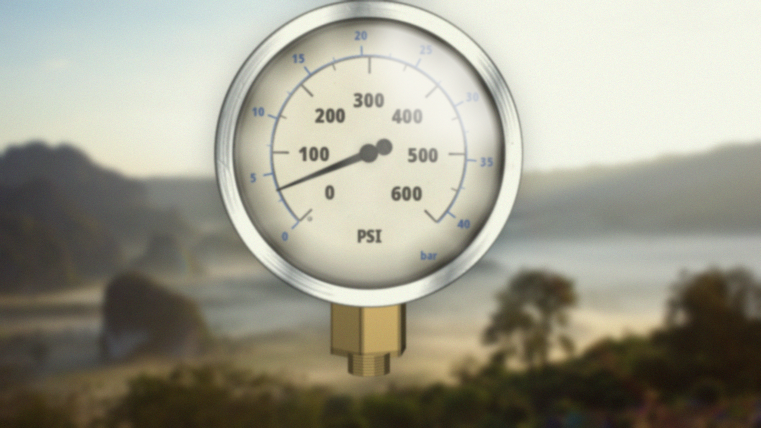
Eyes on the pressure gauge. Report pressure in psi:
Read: 50 psi
